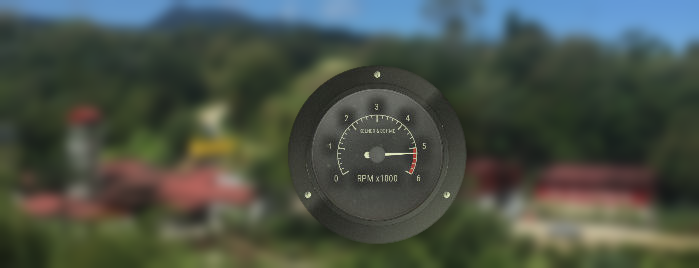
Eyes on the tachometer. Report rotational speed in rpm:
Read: 5200 rpm
